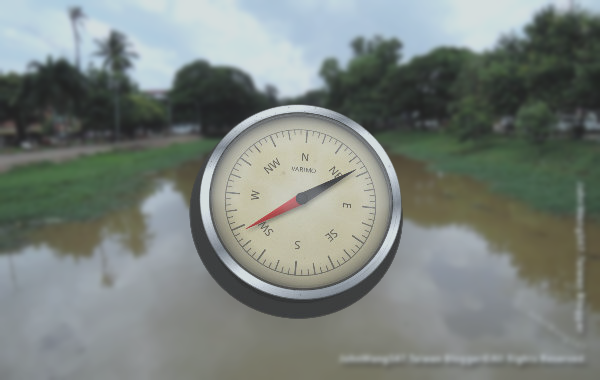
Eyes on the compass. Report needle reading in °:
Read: 235 °
